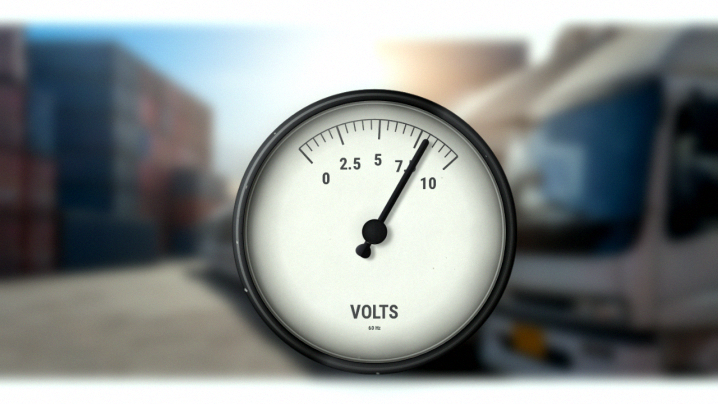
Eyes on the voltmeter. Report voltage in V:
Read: 8 V
